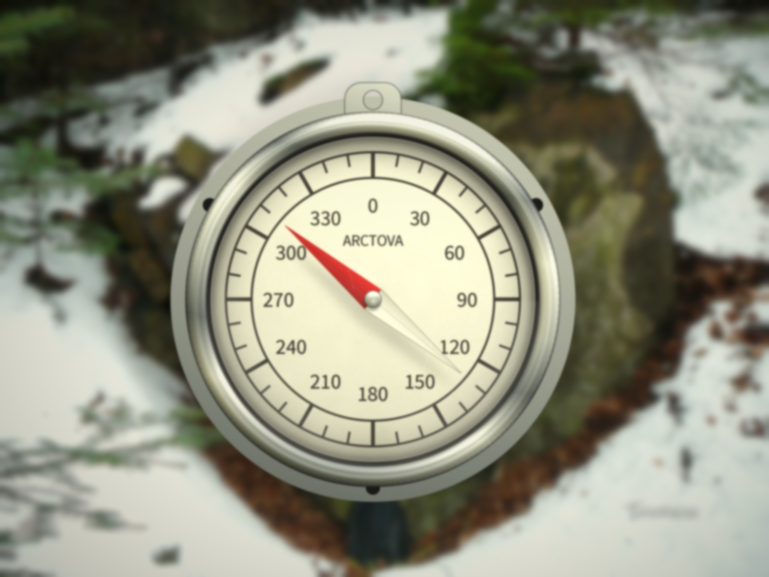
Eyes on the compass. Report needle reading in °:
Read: 310 °
